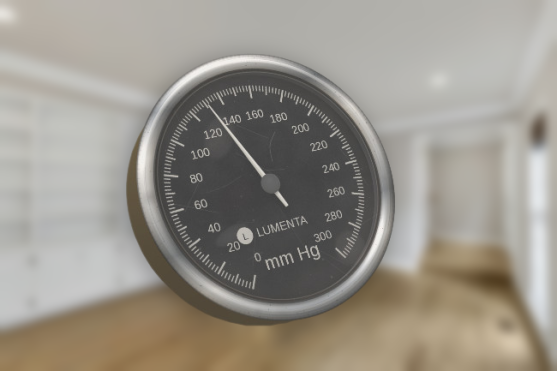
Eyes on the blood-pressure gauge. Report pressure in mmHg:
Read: 130 mmHg
